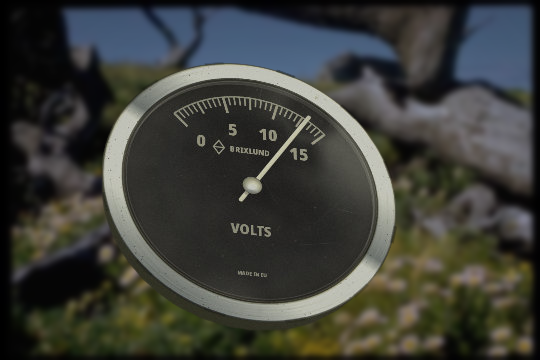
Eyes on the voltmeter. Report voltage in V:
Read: 13 V
